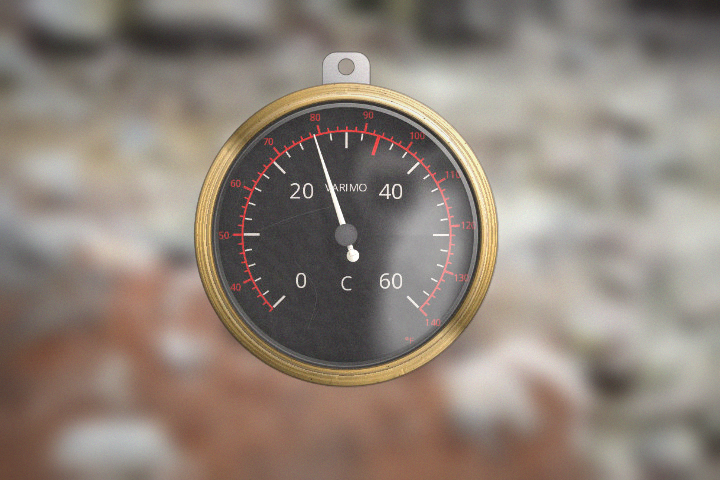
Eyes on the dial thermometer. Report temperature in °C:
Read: 26 °C
